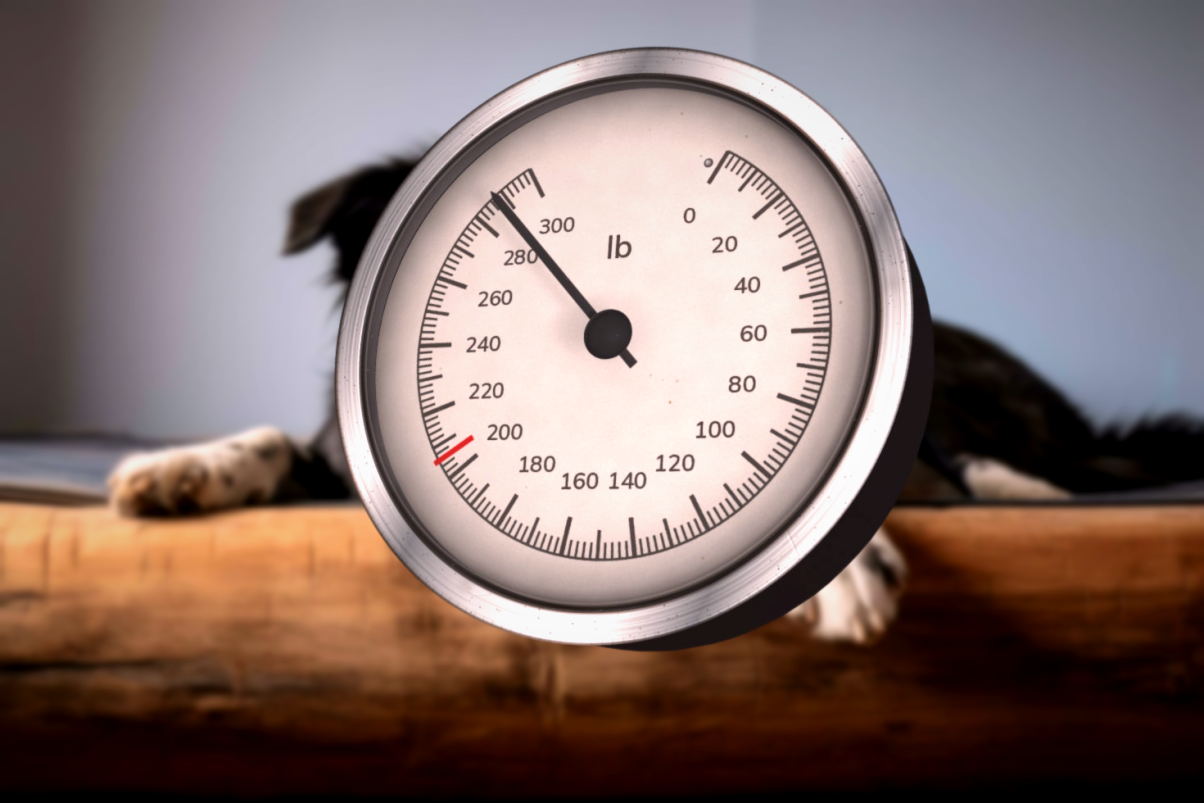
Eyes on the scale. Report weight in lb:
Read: 288 lb
